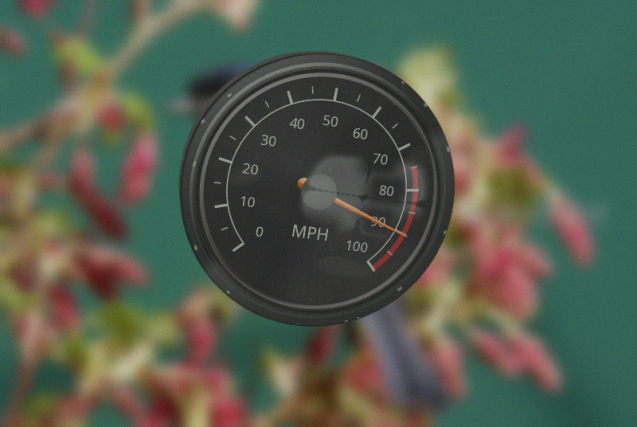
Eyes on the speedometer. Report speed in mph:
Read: 90 mph
